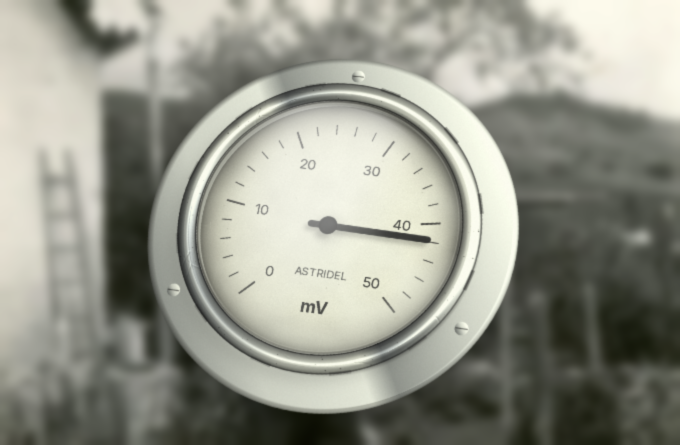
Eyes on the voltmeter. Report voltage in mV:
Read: 42 mV
